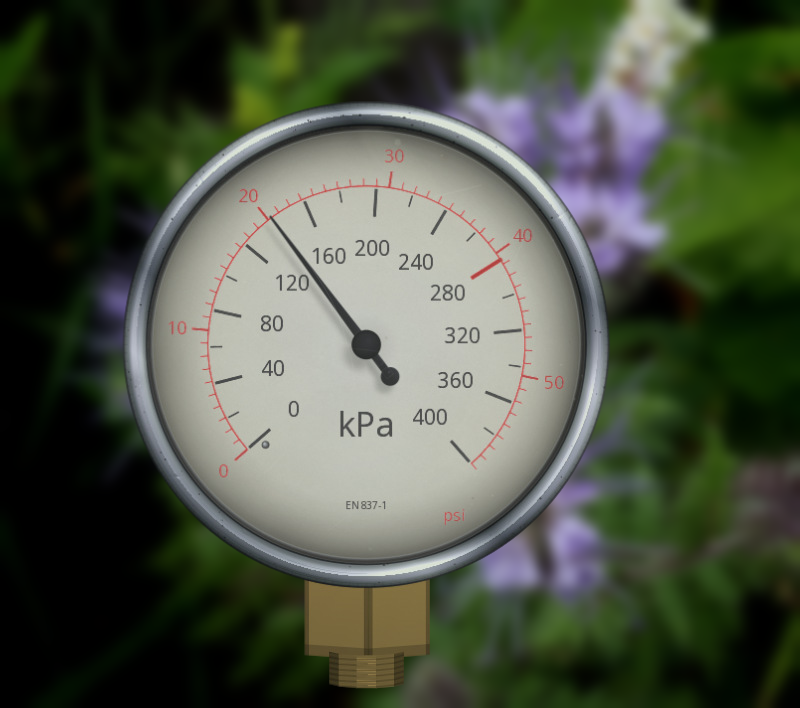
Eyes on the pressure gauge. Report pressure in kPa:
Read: 140 kPa
